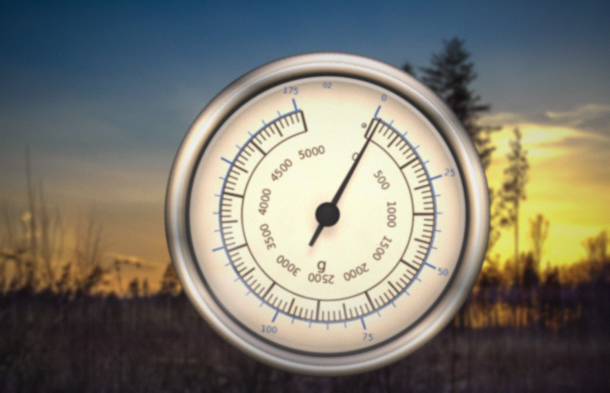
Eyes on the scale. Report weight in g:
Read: 50 g
